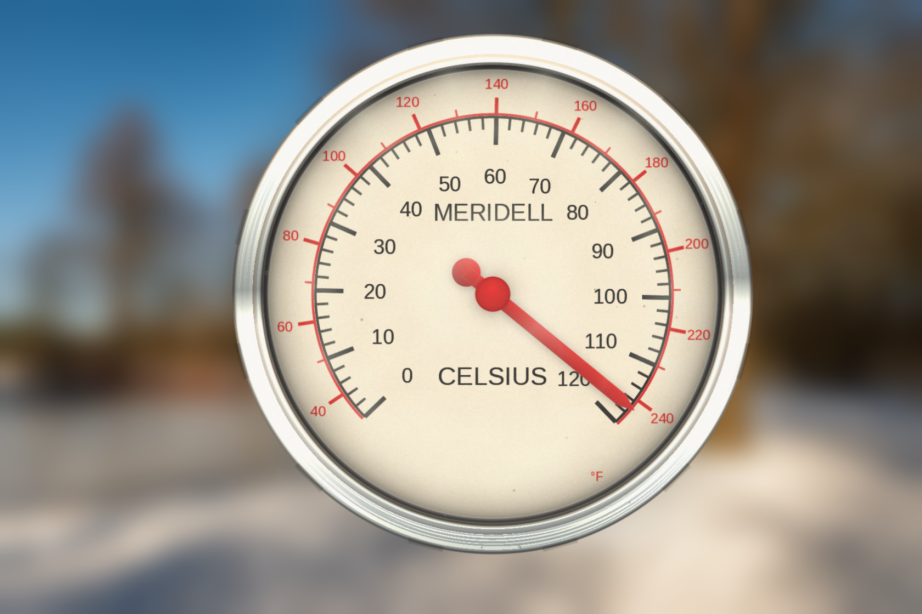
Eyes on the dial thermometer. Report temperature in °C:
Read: 117 °C
